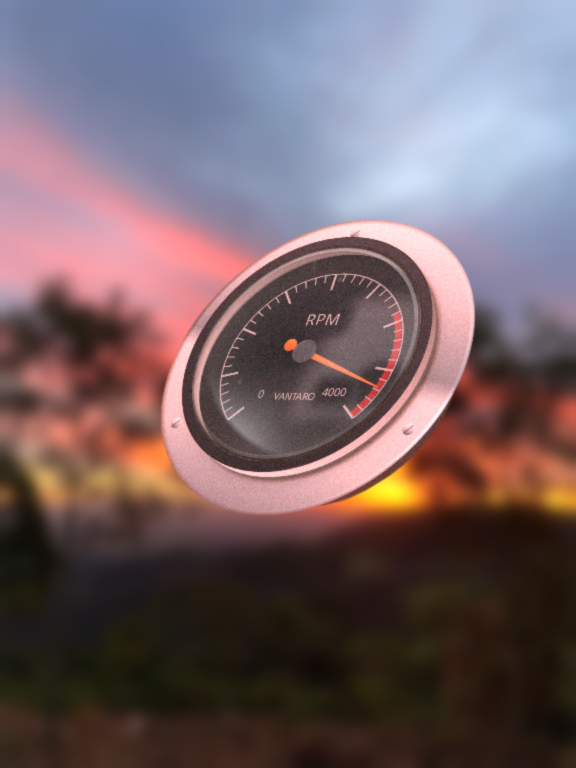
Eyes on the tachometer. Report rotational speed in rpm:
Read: 3700 rpm
